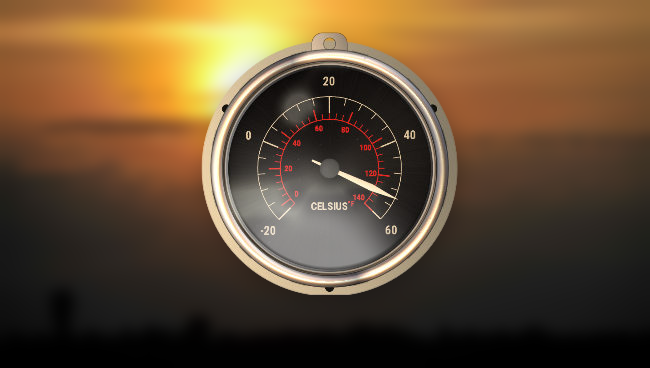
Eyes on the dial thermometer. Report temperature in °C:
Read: 54 °C
